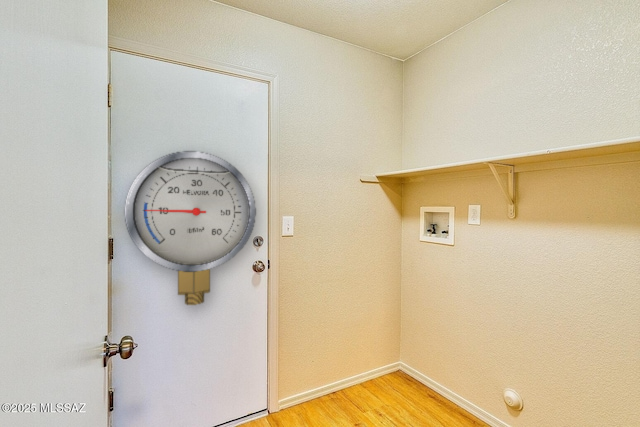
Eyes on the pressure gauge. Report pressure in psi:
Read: 10 psi
